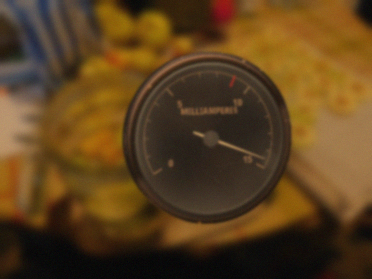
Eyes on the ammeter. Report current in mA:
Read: 14.5 mA
